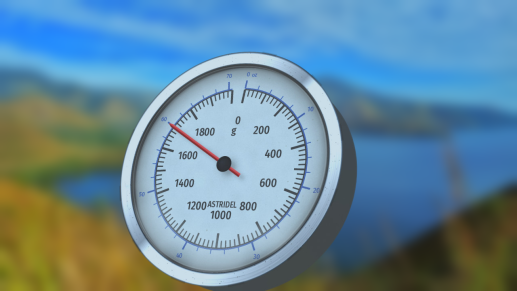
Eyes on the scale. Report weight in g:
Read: 1700 g
